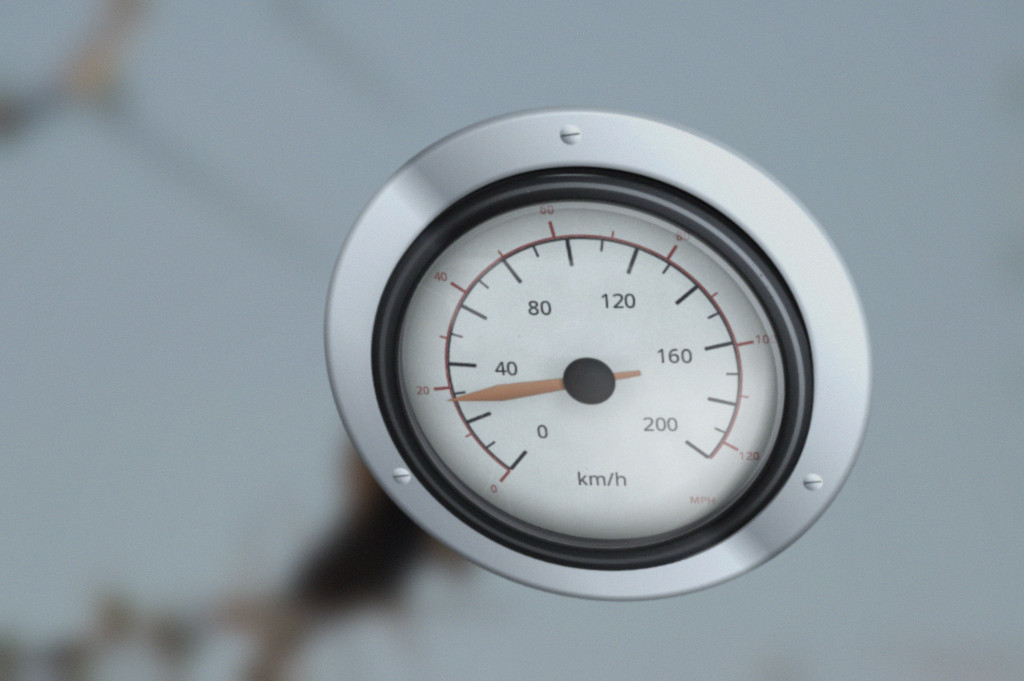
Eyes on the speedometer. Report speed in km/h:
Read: 30 km/h
